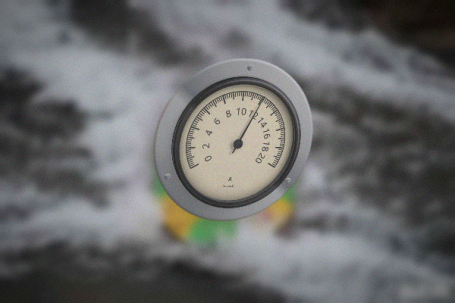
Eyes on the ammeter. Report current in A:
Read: 12 A
